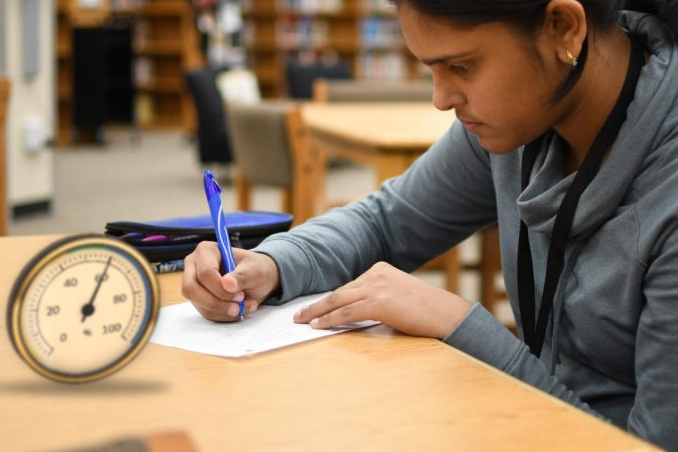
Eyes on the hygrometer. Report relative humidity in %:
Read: 60 %
